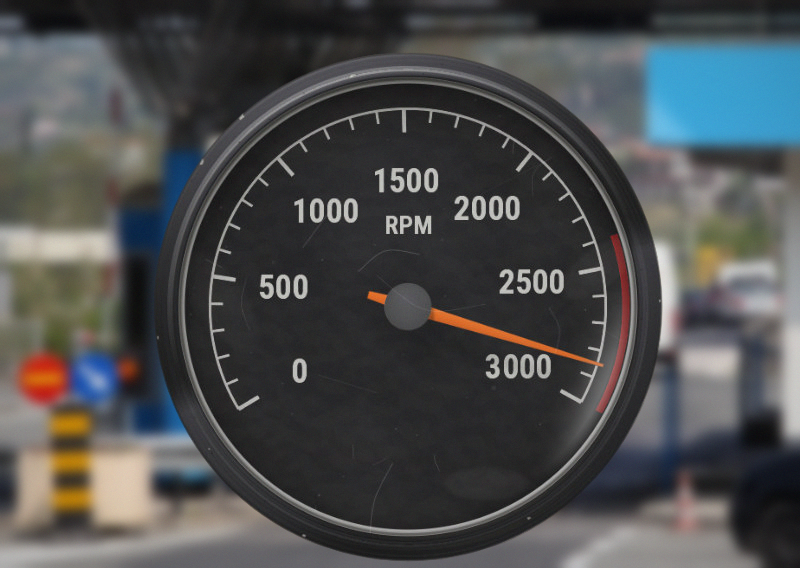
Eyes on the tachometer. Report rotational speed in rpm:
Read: 2850 rpm
